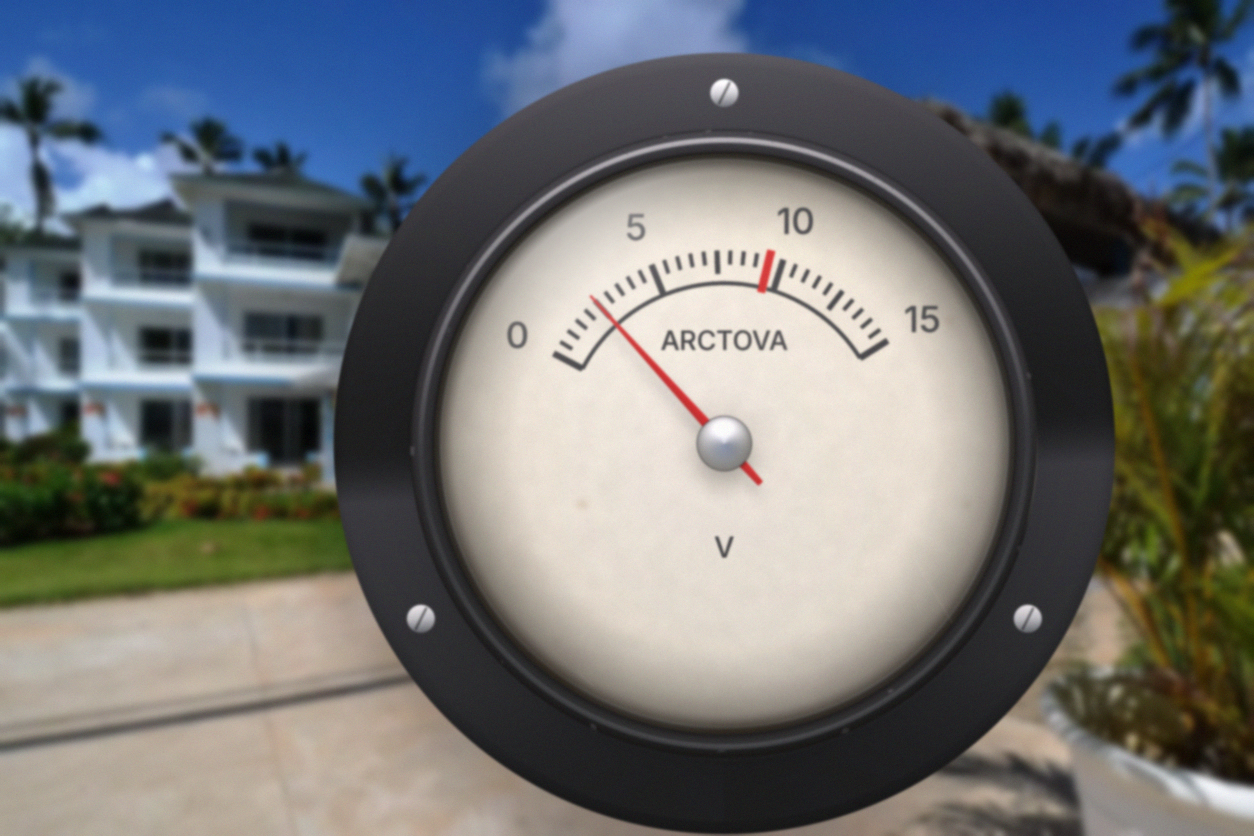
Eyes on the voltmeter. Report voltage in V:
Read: 2.5 V
